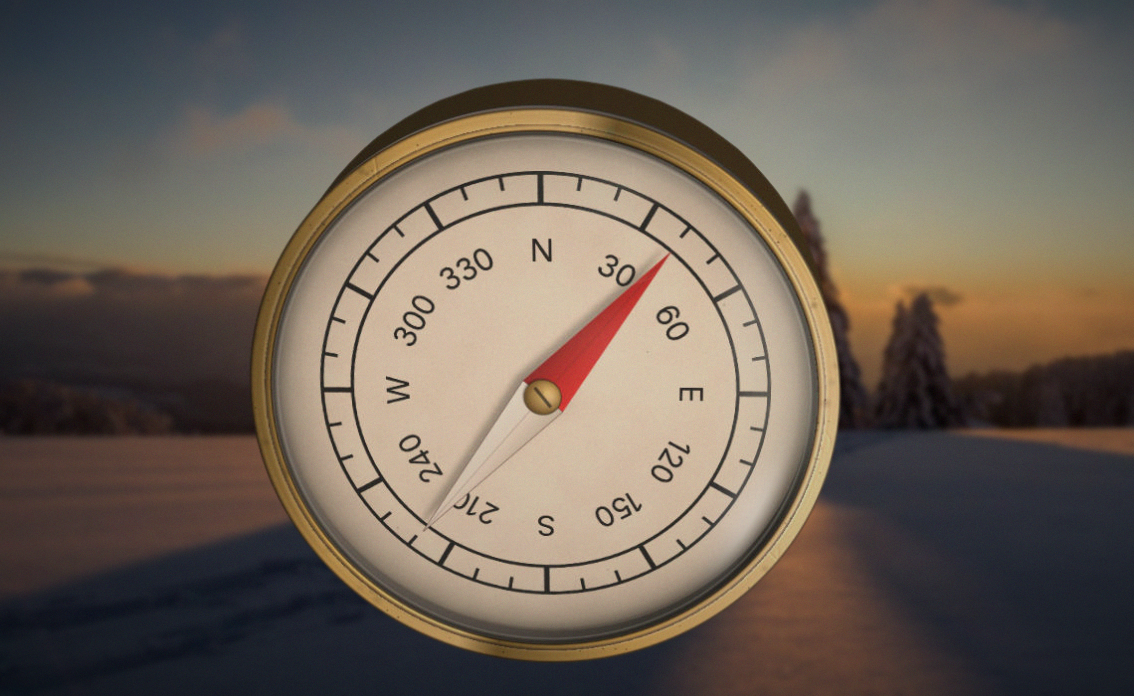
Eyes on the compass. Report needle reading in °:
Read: 40 °
